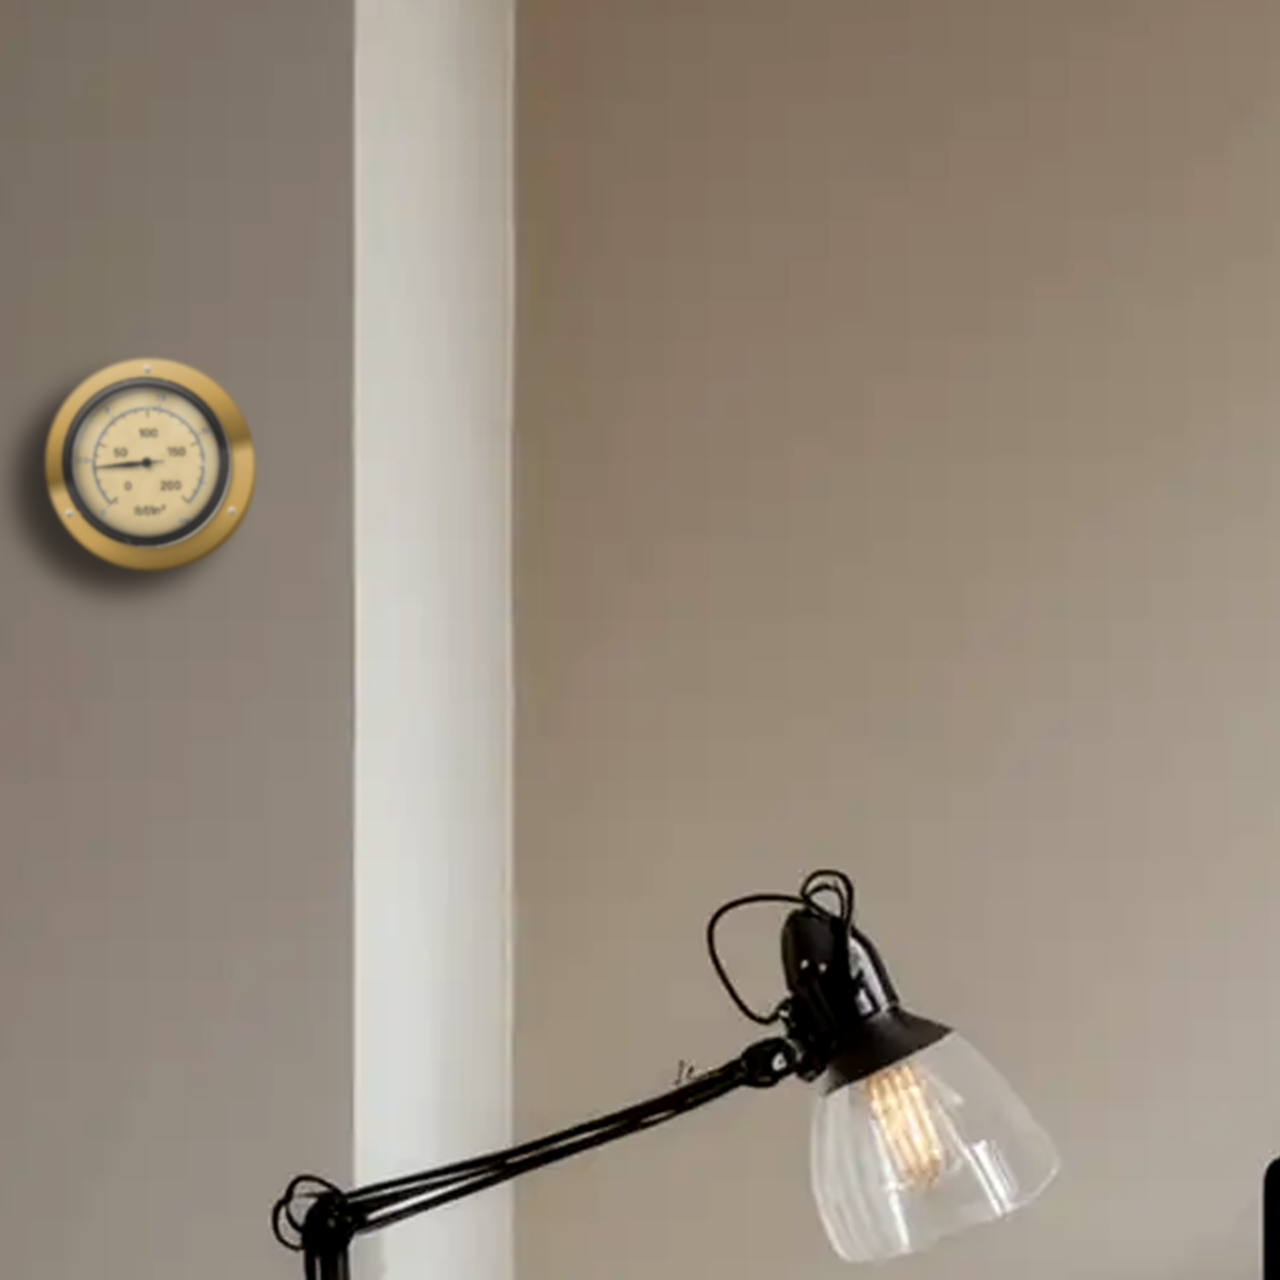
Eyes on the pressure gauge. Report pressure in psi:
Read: 30 psi
